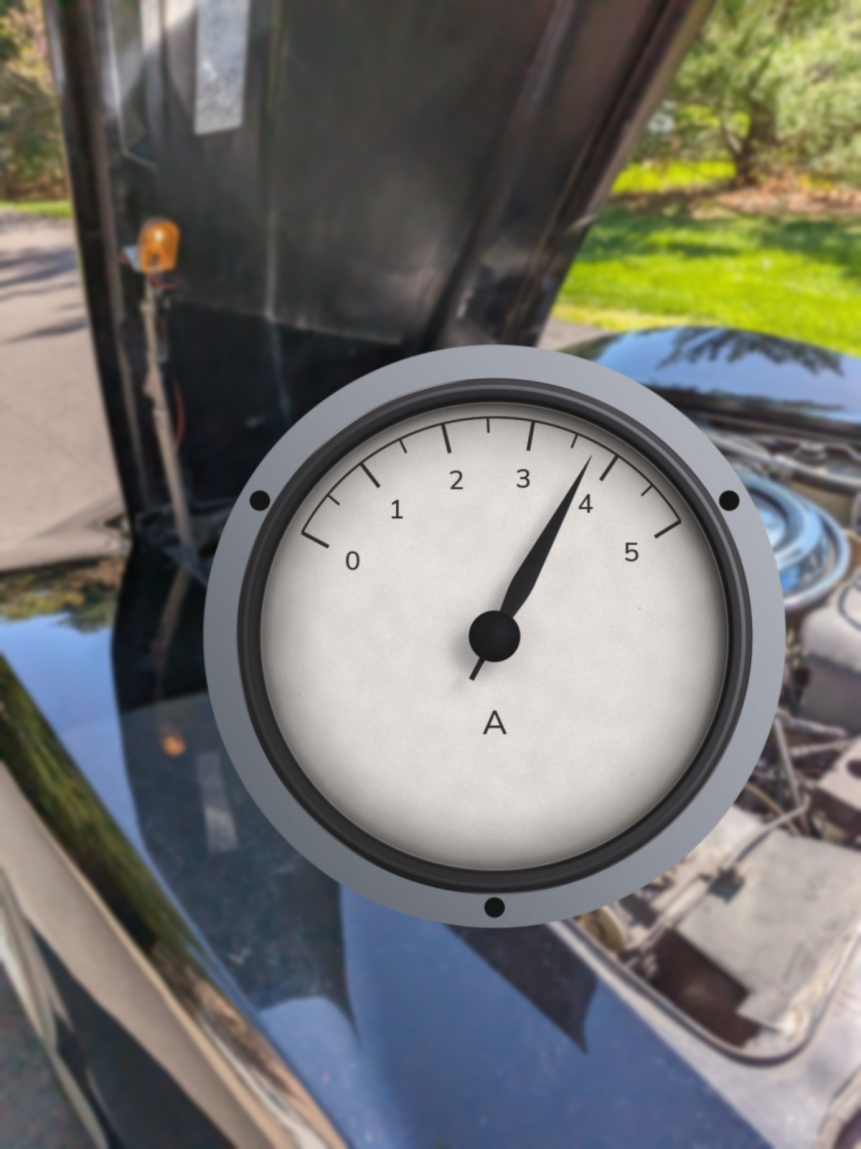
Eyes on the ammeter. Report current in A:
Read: 3.75 A
